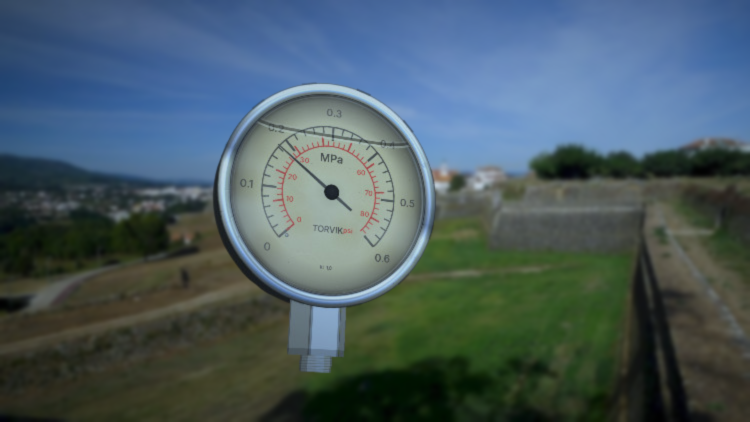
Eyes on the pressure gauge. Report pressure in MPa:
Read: 0.18 MPa
